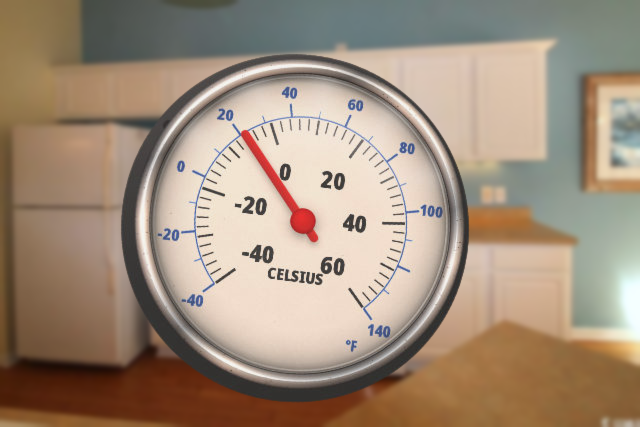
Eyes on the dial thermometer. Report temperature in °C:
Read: -6 °C
